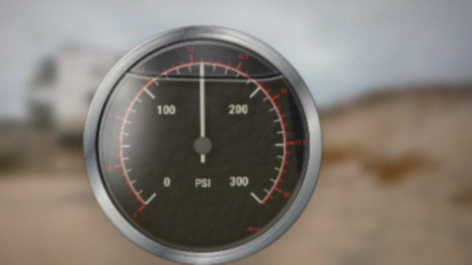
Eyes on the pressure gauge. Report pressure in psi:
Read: 150 psi
